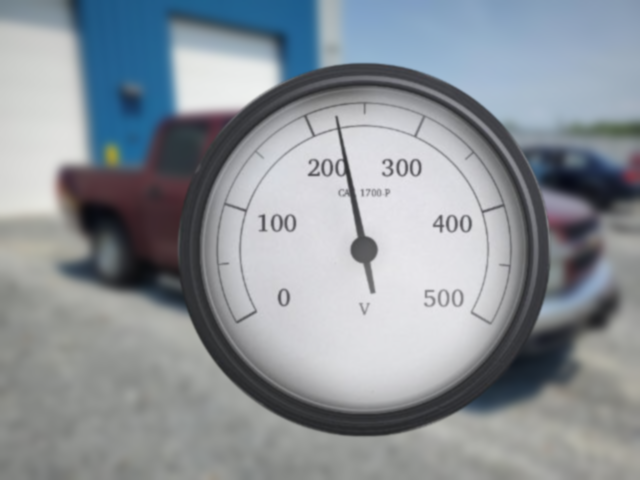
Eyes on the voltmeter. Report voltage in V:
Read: 225 V
